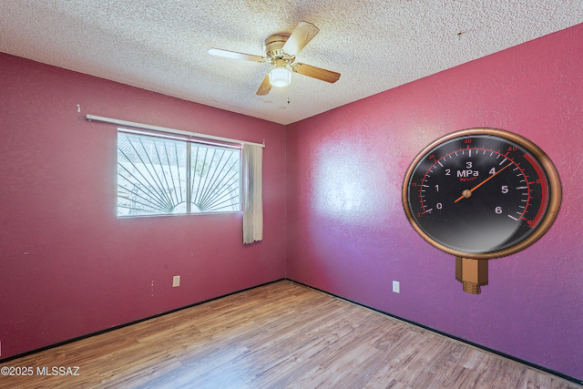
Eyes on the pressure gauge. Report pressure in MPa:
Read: 4.2 MPa
